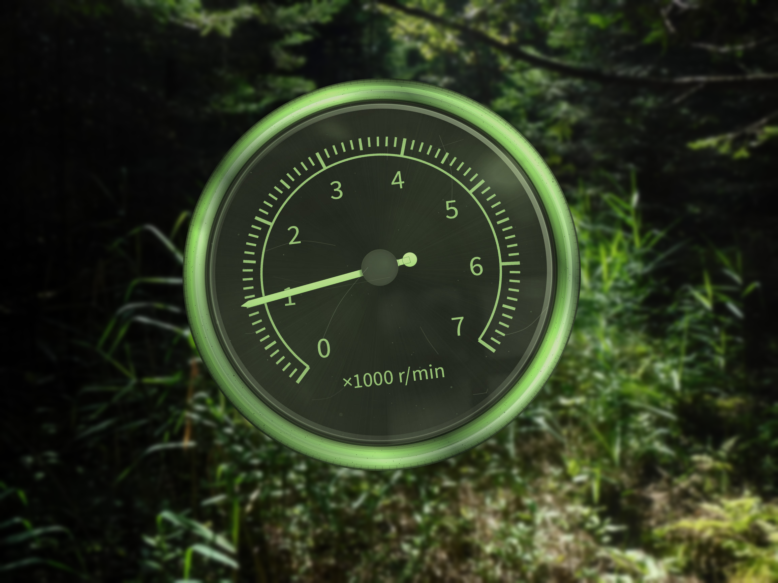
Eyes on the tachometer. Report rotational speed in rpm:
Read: 1000 rpm
